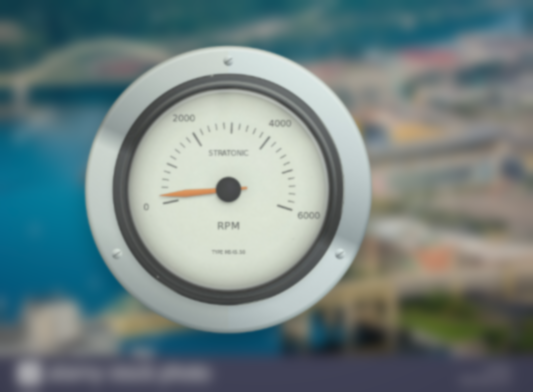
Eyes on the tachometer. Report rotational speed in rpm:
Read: 200 rpm
